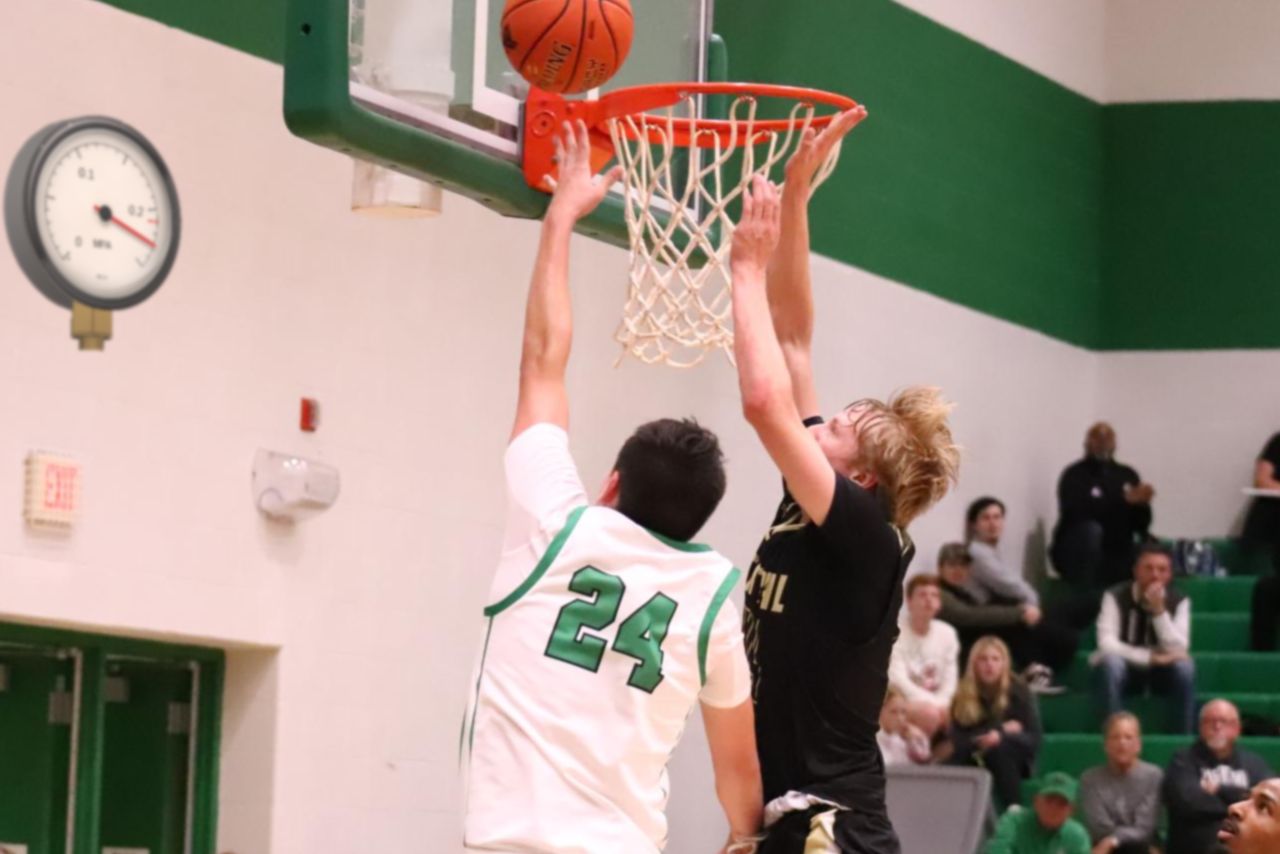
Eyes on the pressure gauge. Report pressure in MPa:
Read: 0.23 MPa
